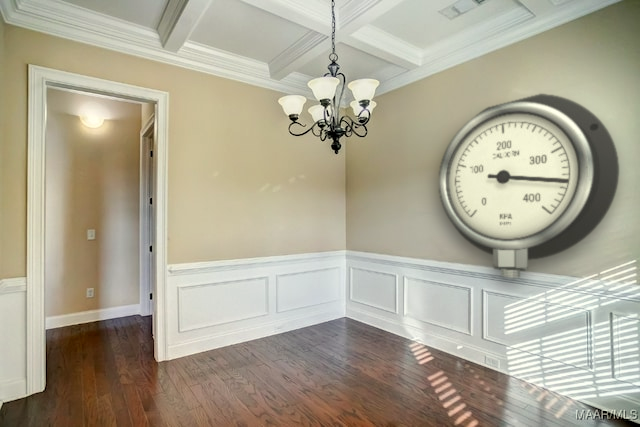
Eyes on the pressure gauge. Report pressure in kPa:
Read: 350 kPa
